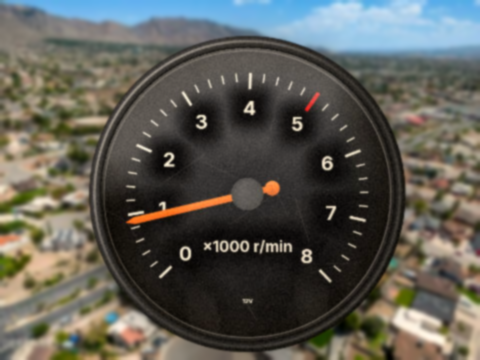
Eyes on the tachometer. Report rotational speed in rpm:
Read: 900 rpm
